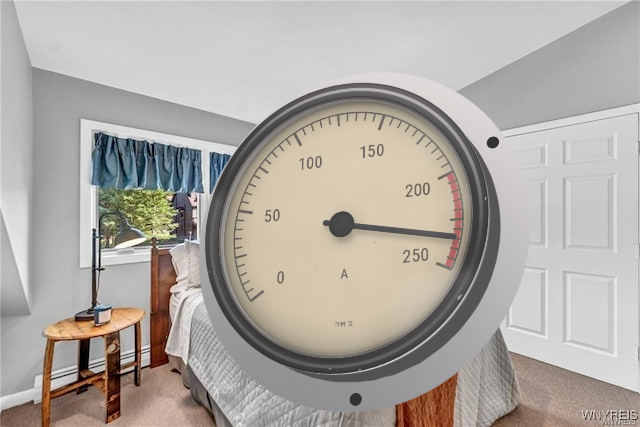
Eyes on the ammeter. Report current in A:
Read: 235 A
